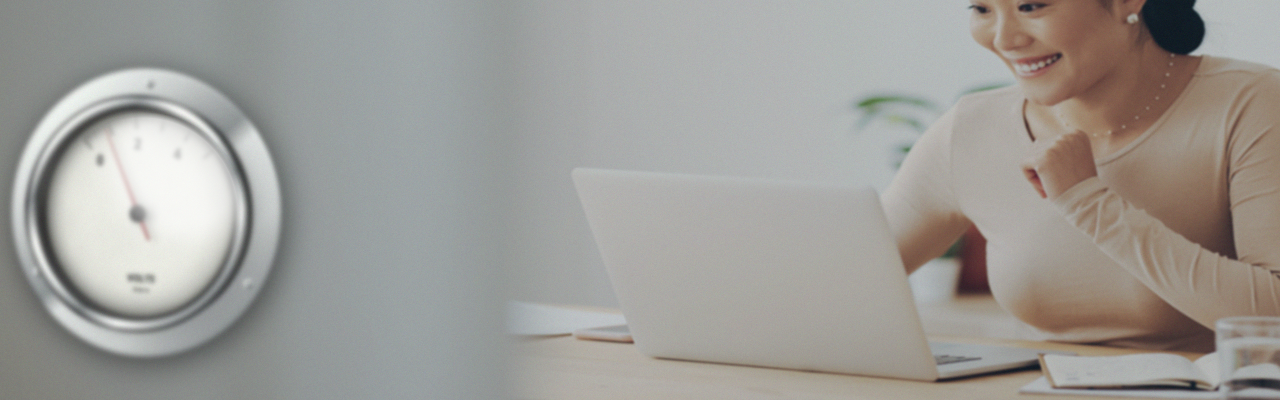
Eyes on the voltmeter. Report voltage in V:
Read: 1 V
